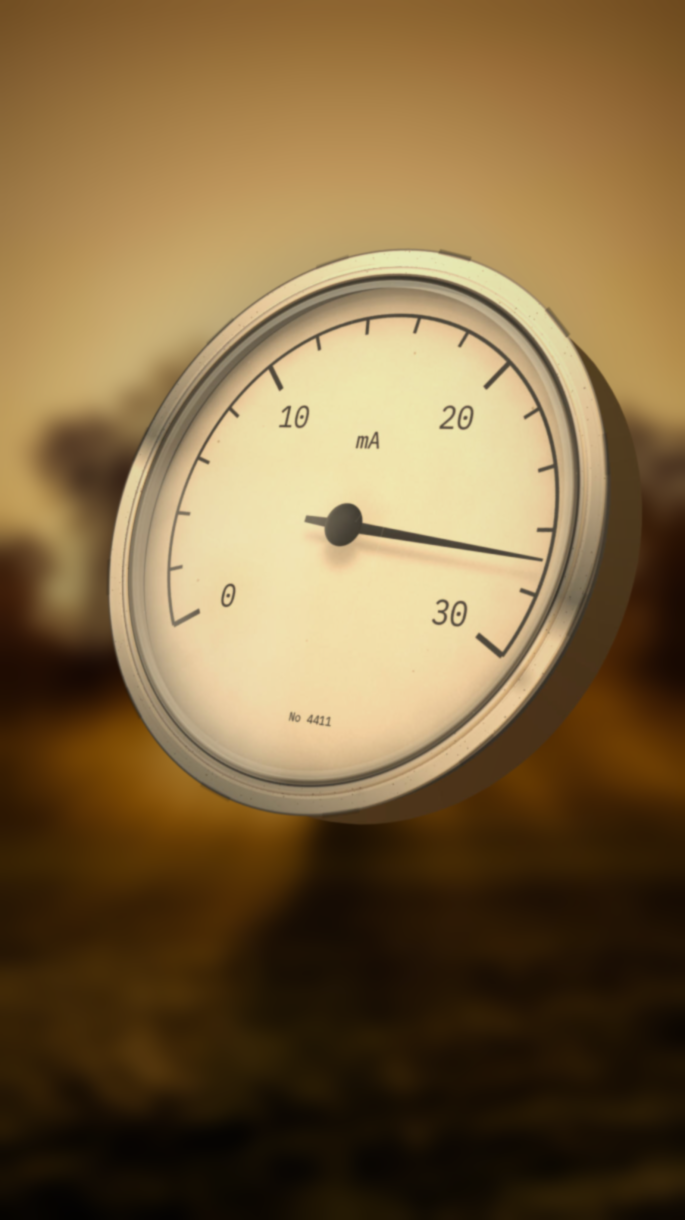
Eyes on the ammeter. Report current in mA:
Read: 27 mA
